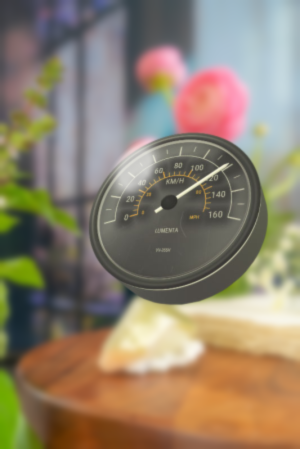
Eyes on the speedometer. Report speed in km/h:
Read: 120 km/h
